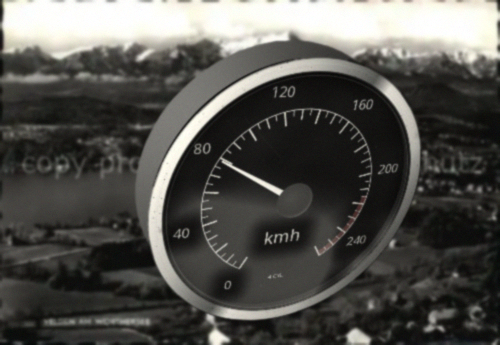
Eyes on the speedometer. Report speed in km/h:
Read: 80 km/h
